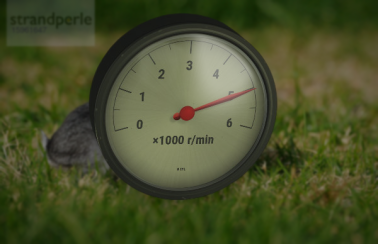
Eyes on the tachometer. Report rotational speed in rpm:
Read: 5000 rpm
